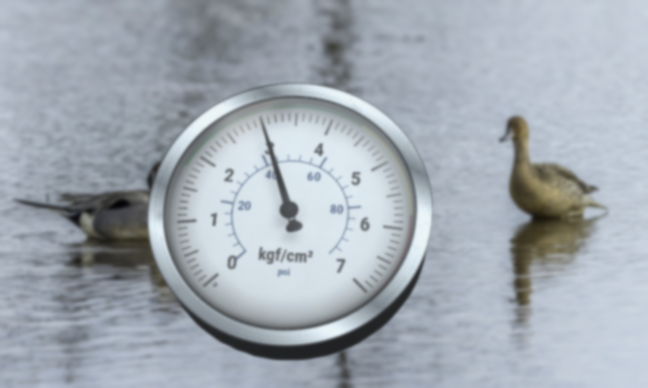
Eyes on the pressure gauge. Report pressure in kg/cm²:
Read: 3 kg/cm²
